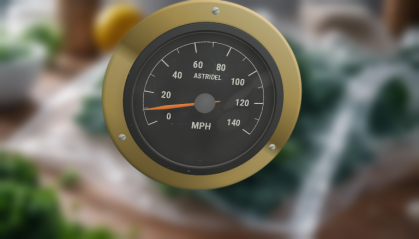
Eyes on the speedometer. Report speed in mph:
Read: 10 mph
